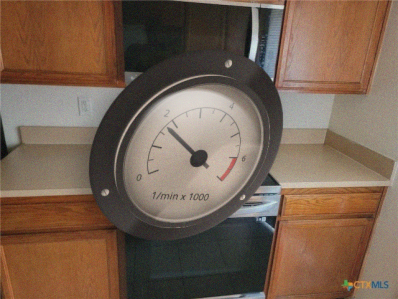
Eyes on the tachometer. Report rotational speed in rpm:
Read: 1750 rpm
